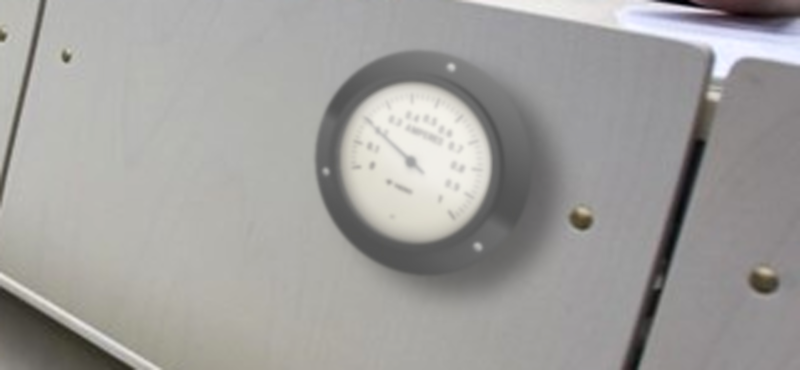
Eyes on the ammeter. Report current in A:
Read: 0.2 A
